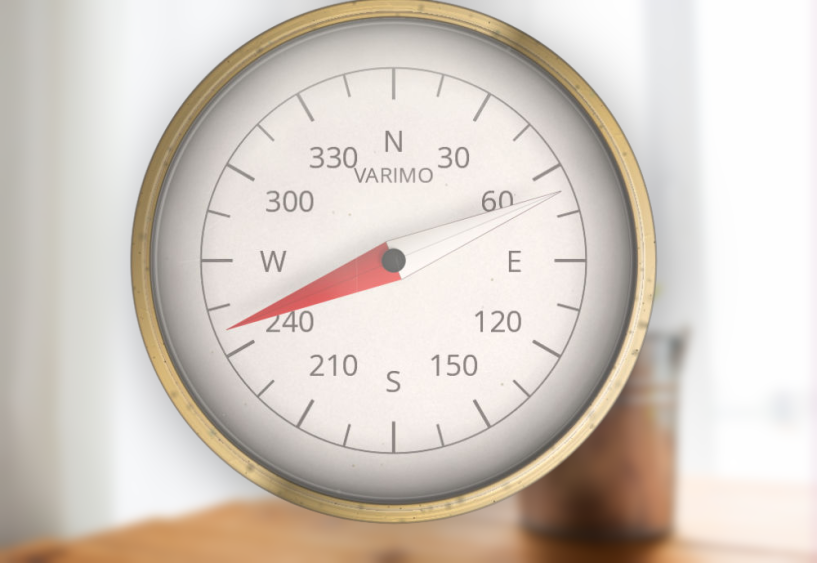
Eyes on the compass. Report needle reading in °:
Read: 247.5 °
